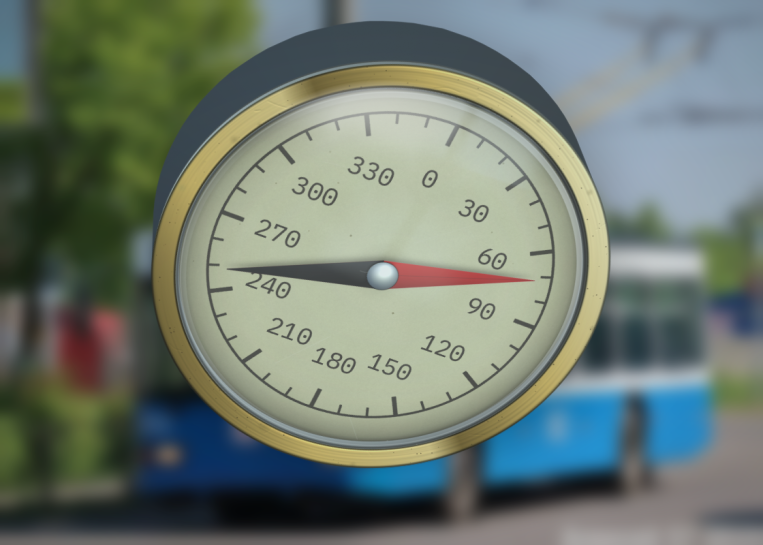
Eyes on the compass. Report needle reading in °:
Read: 70 °
